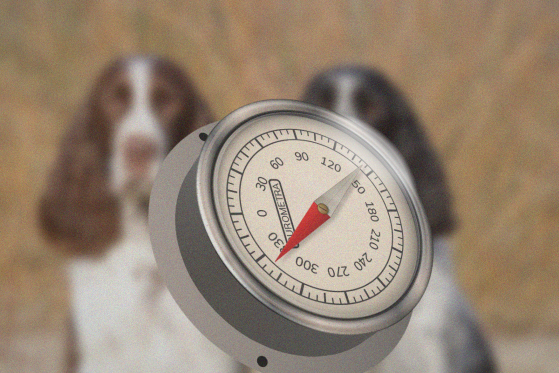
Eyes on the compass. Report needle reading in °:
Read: 322.5 °
